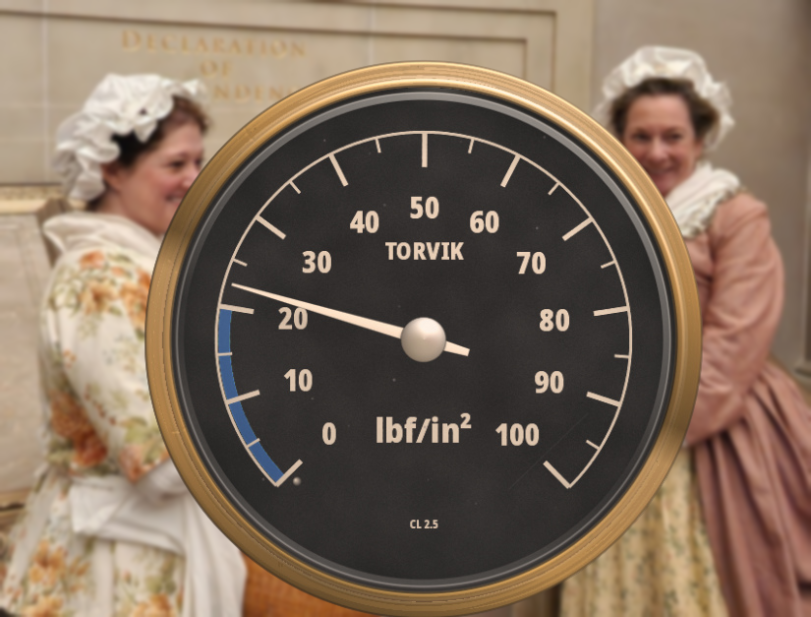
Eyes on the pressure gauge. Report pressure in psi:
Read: 22.5 psi
